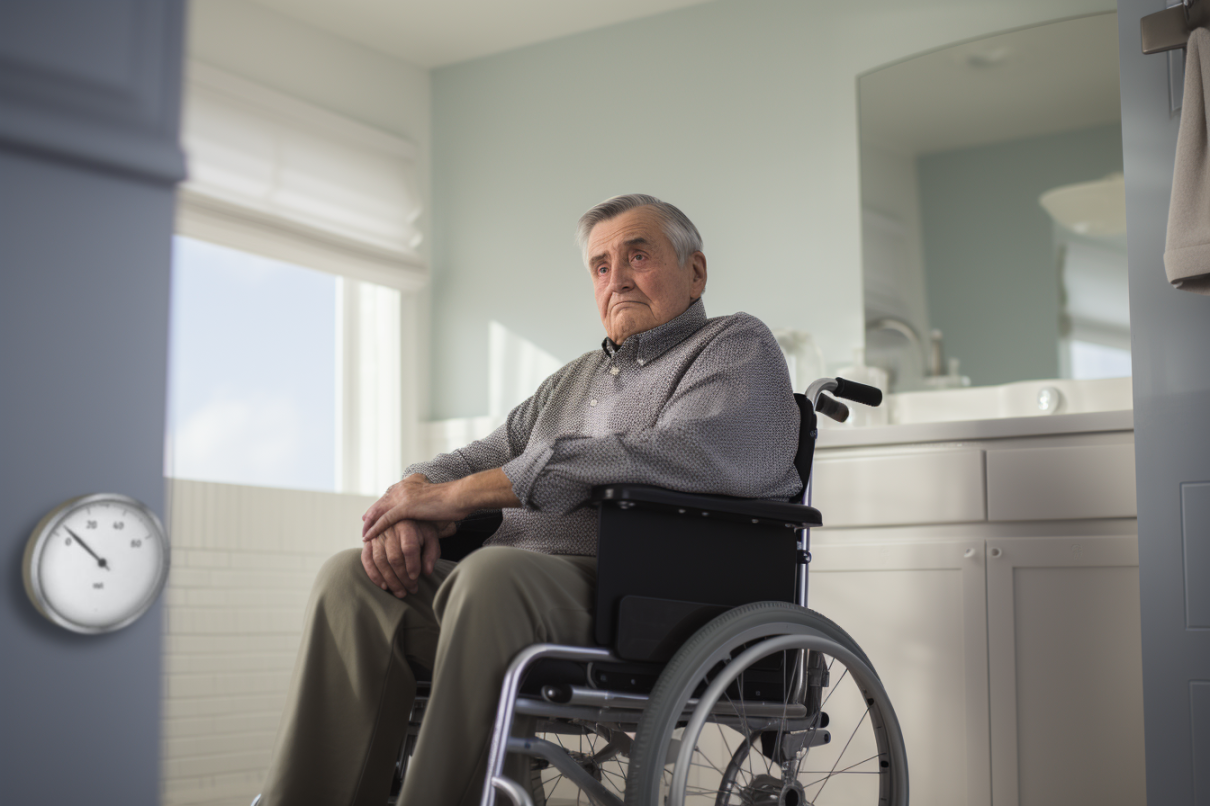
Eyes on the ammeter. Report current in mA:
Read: 5 mA
